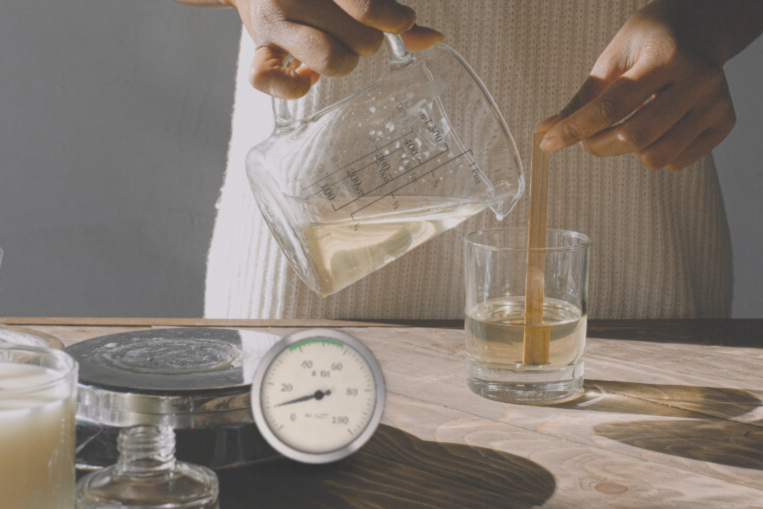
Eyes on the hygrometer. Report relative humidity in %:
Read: 10 %
